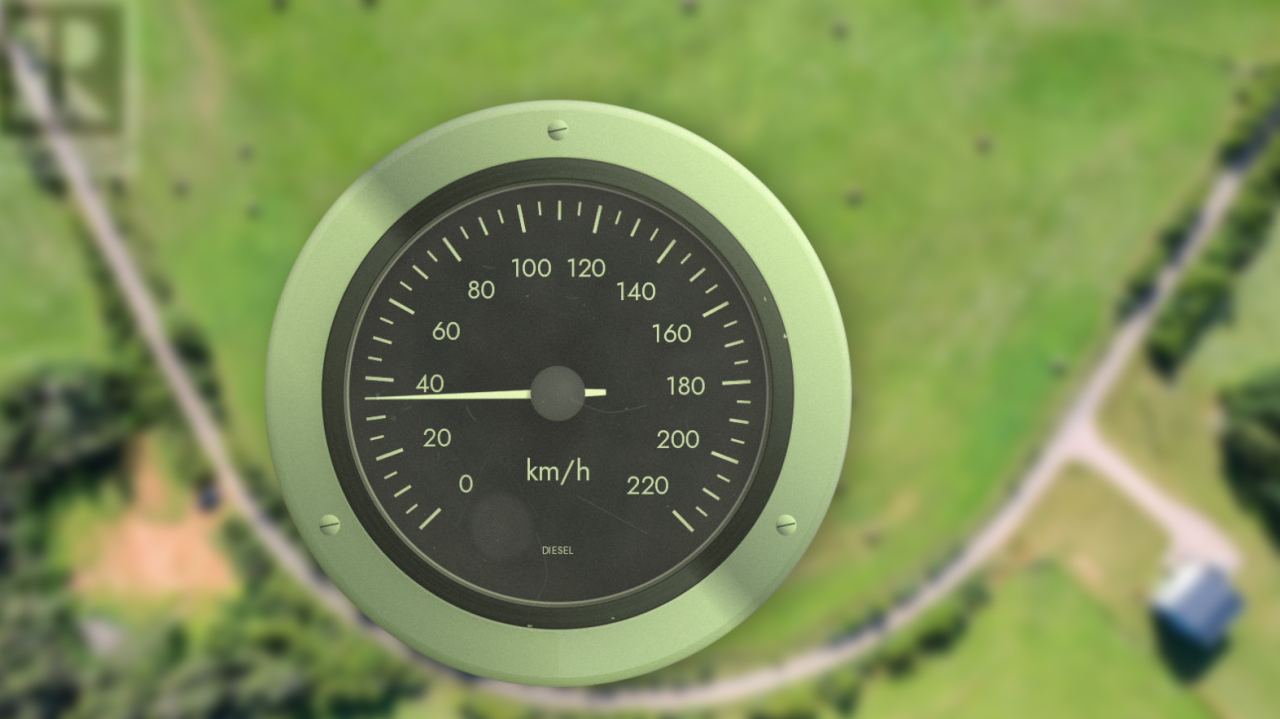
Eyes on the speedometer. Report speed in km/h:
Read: 35 km/h
